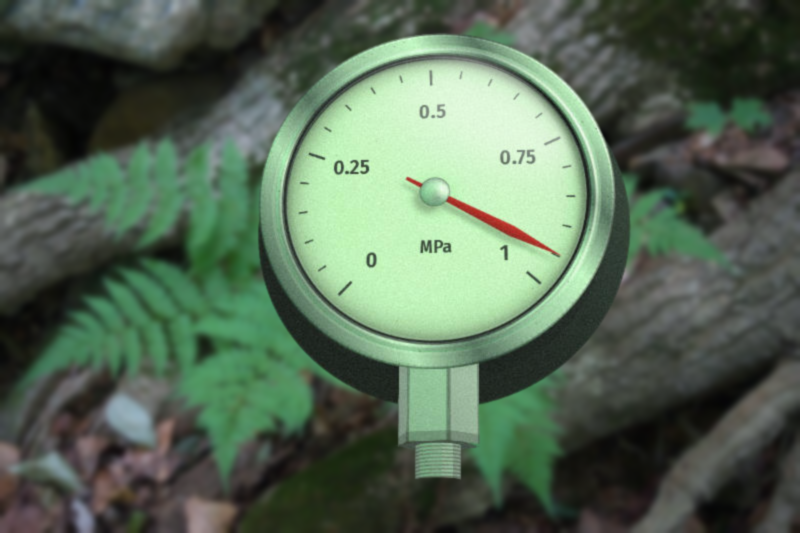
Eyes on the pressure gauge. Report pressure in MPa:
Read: 0.95 MPa
